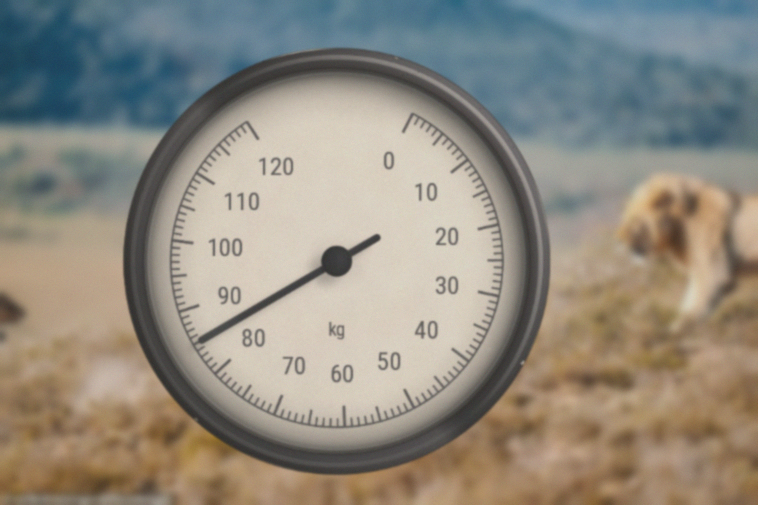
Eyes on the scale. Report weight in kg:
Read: 85 kg
